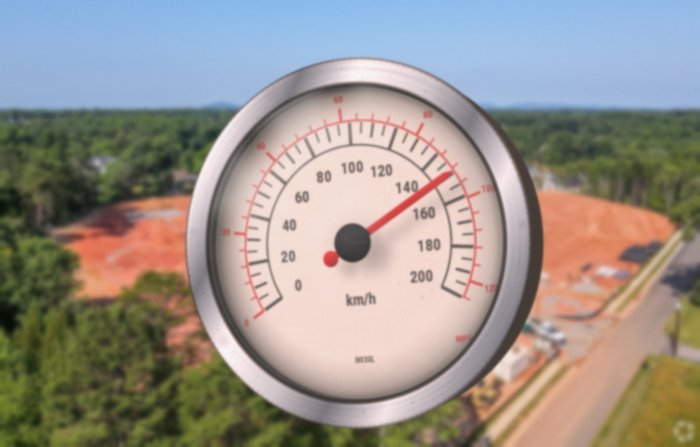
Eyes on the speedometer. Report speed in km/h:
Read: 150 km/h
